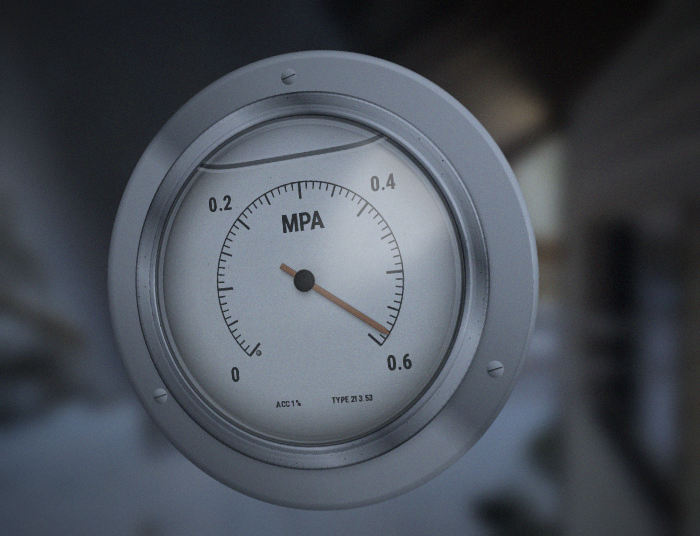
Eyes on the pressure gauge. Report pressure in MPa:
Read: 0.58 MPa
